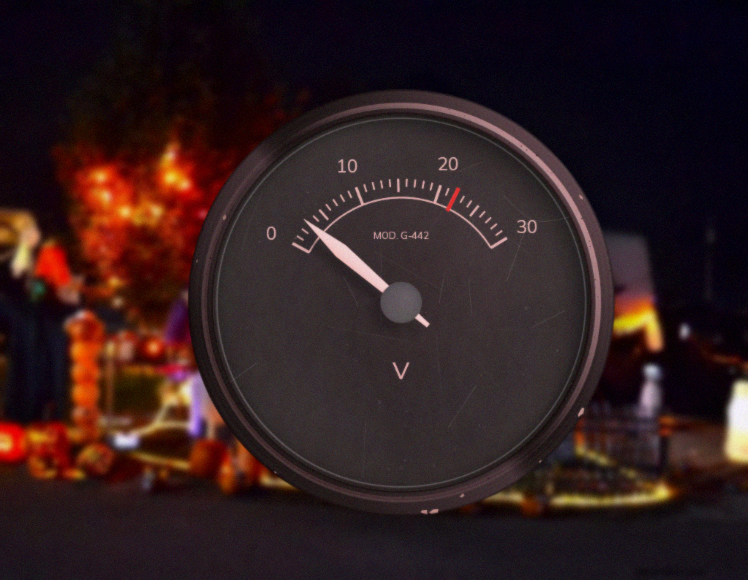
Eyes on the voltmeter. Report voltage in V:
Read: 3 V
